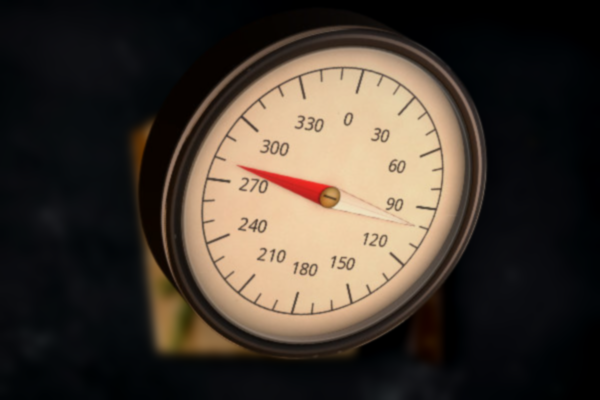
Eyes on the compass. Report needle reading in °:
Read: 280 °
